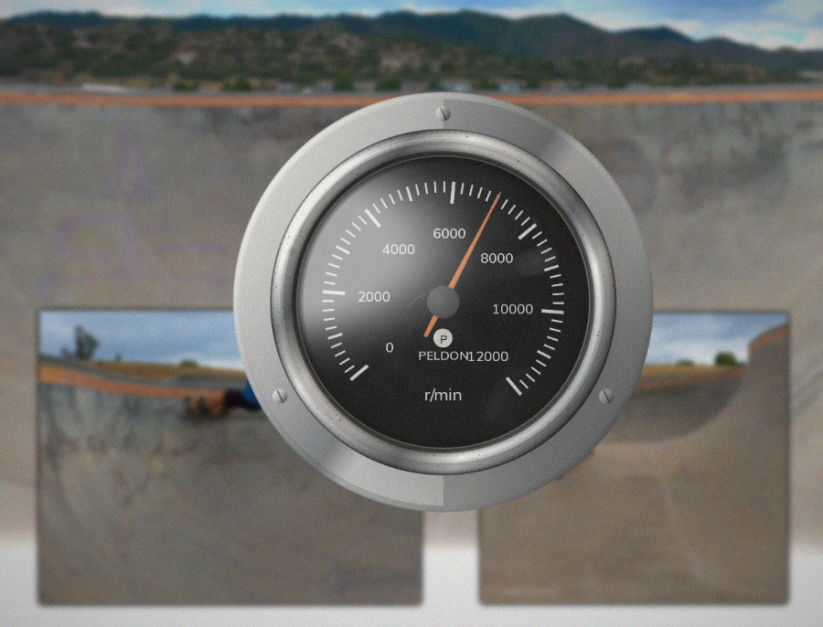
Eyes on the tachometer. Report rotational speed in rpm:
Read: 7000 rpm
